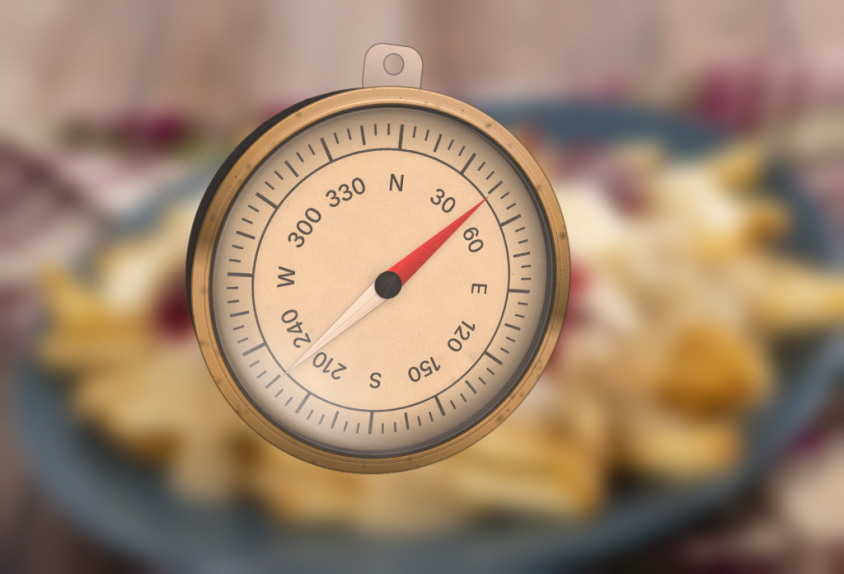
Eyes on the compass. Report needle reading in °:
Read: 45 °
